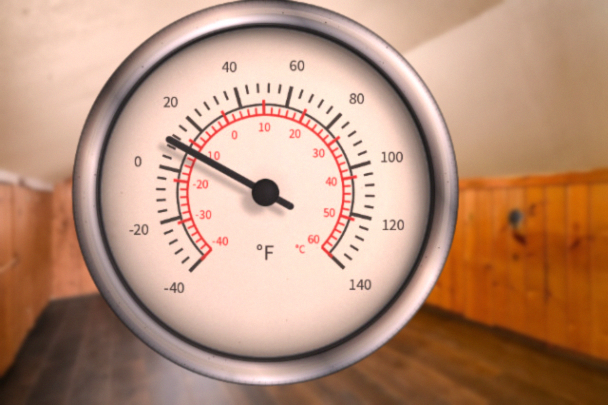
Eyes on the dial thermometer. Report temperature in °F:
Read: 10 °F
